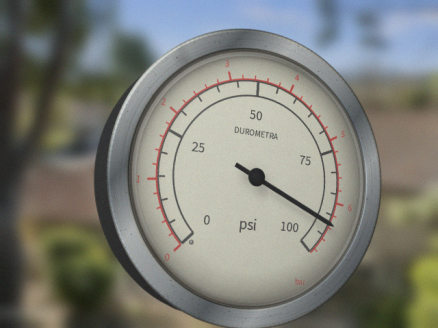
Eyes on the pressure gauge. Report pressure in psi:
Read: 92.5 psi
